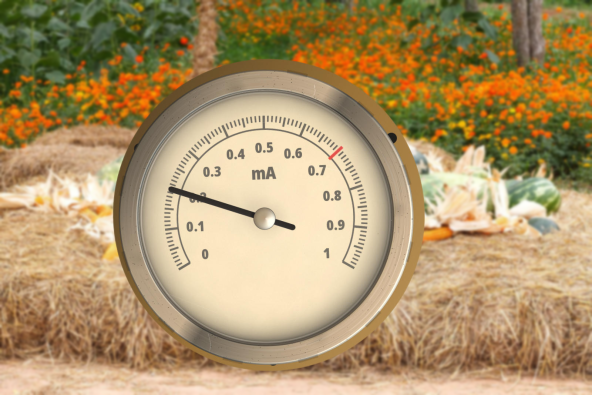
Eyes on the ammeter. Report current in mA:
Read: 0.2 mA
